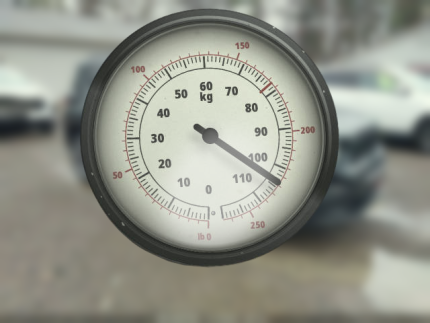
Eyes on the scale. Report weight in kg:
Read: 104 kg
